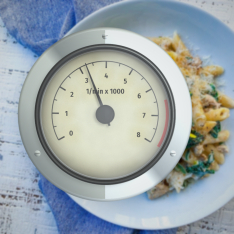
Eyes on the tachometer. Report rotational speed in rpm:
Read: 3250 rpm
